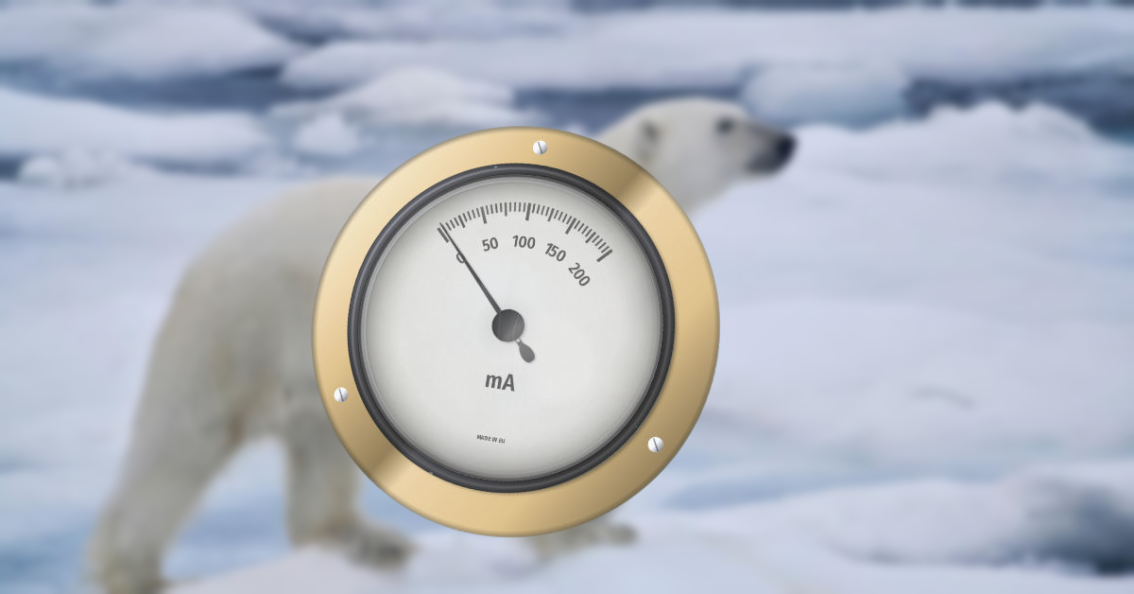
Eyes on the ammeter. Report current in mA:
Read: 5 mA
